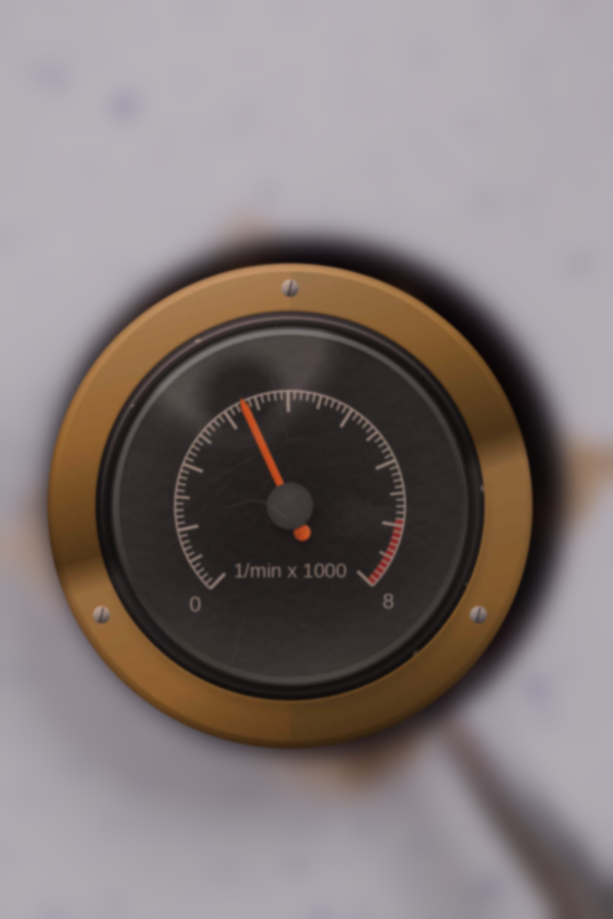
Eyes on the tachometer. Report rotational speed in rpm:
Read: 3300 rpm
